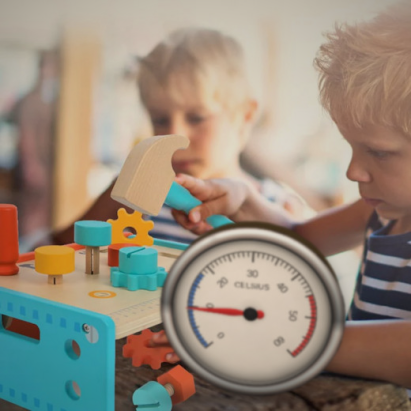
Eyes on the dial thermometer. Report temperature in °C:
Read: 10 °C
